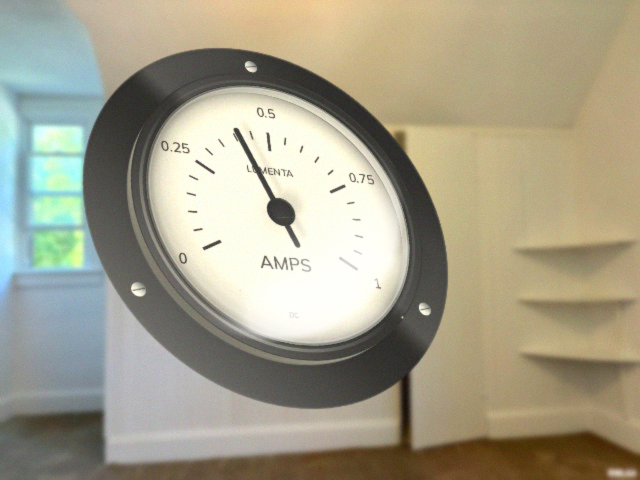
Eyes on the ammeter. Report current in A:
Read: 0.4 A
